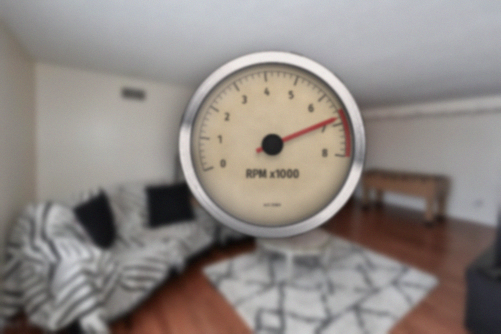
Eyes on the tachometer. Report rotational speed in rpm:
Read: 6800 rpm
